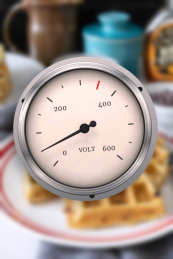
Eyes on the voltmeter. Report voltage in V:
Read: 50 V
